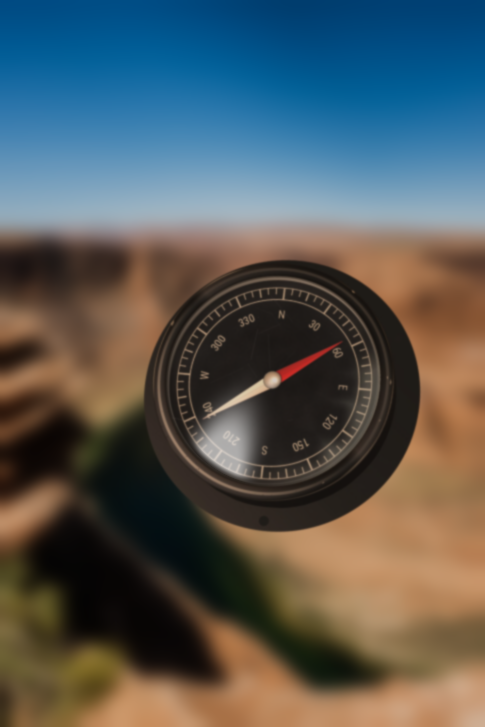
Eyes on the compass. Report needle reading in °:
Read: 55 °
